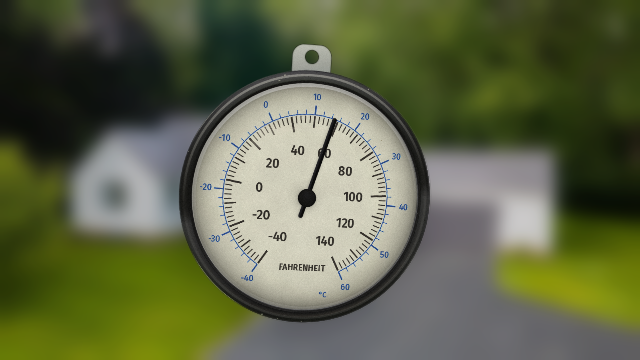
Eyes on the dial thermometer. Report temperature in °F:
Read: 58 °F
